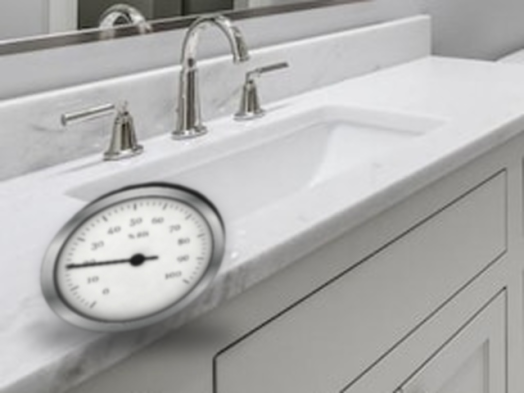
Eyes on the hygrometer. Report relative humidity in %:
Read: 20 %
